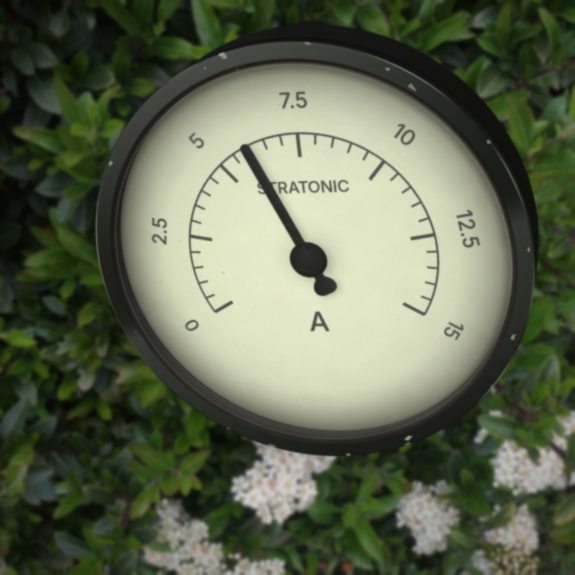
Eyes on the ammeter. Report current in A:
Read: 6 A
